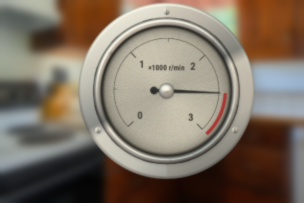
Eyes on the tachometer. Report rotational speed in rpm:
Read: 2500 rpm
